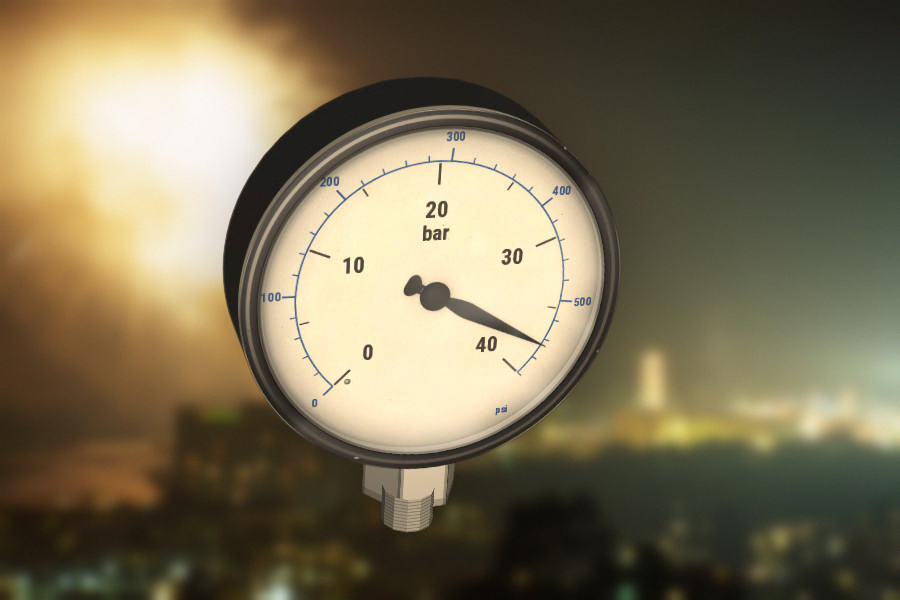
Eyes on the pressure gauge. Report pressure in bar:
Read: 37.5 bar
